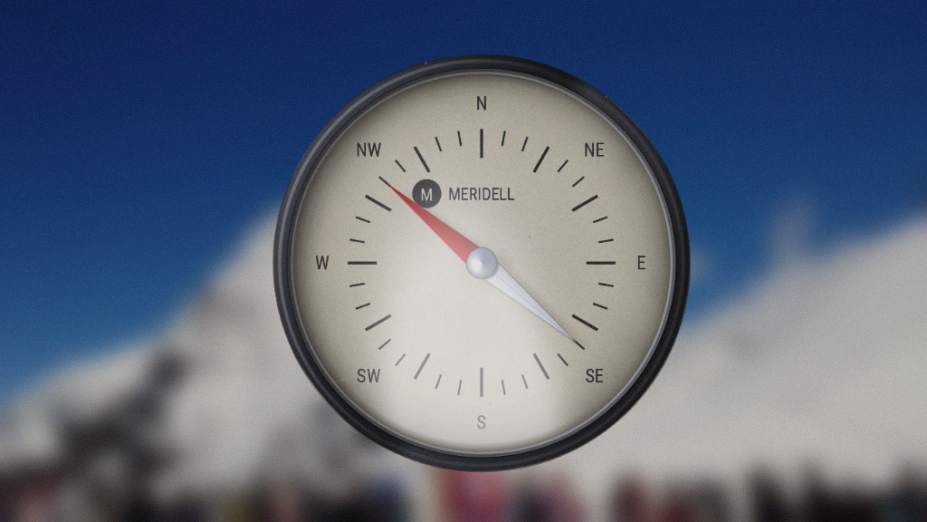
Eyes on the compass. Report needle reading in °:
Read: 310 °
